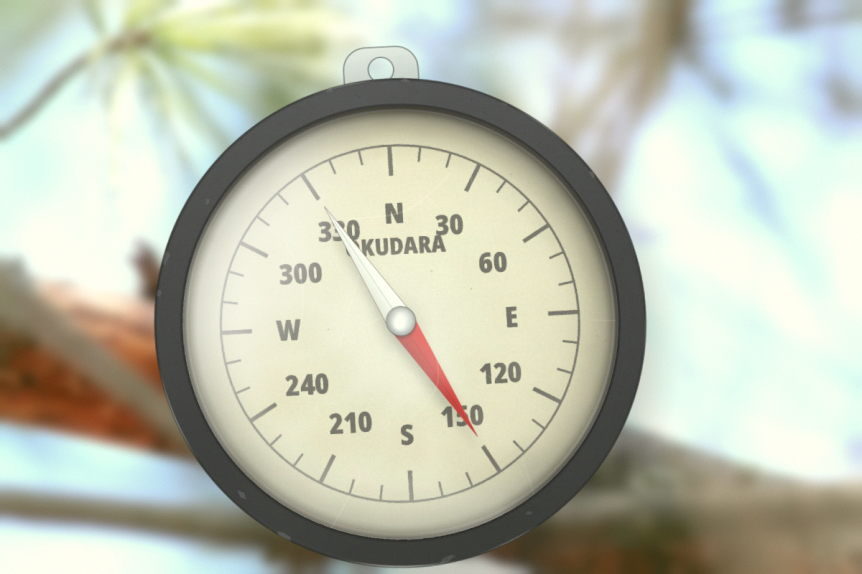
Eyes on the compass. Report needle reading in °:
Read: 150 °
